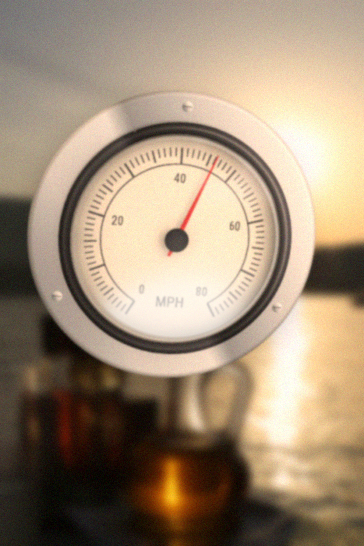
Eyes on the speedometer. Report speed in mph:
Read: 46 mph
